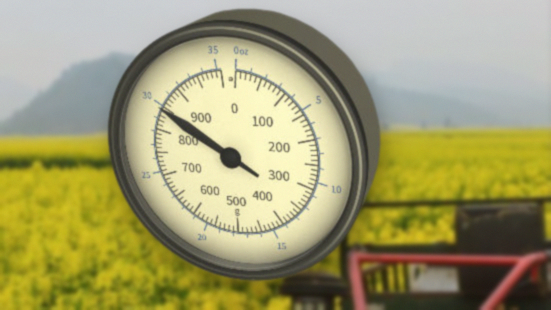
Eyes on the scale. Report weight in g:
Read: 850 g
